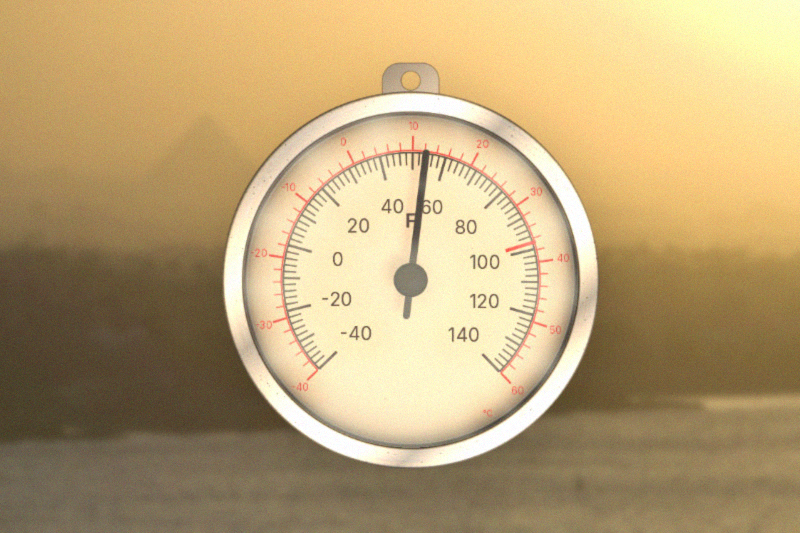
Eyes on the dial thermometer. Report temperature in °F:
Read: 54 °F
